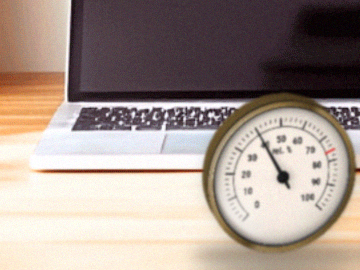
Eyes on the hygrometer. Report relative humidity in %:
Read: 40 %
